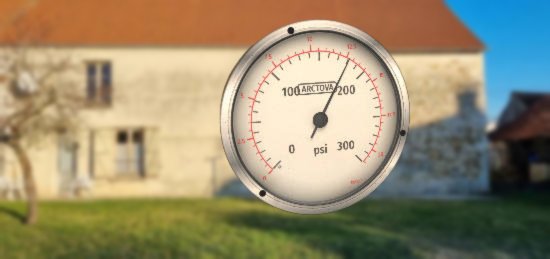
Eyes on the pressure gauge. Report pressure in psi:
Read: 180 psi
